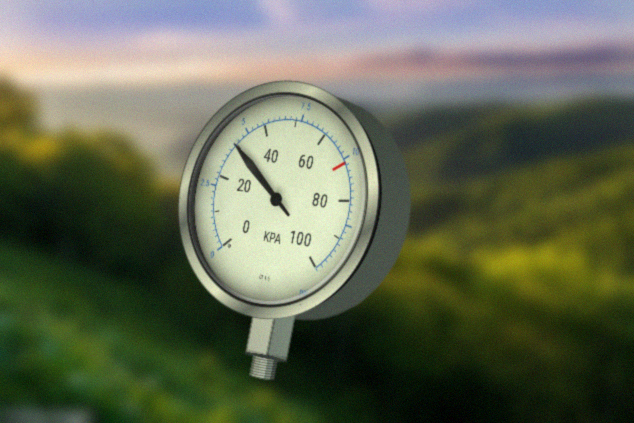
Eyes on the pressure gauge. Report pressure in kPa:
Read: 30 kPa
